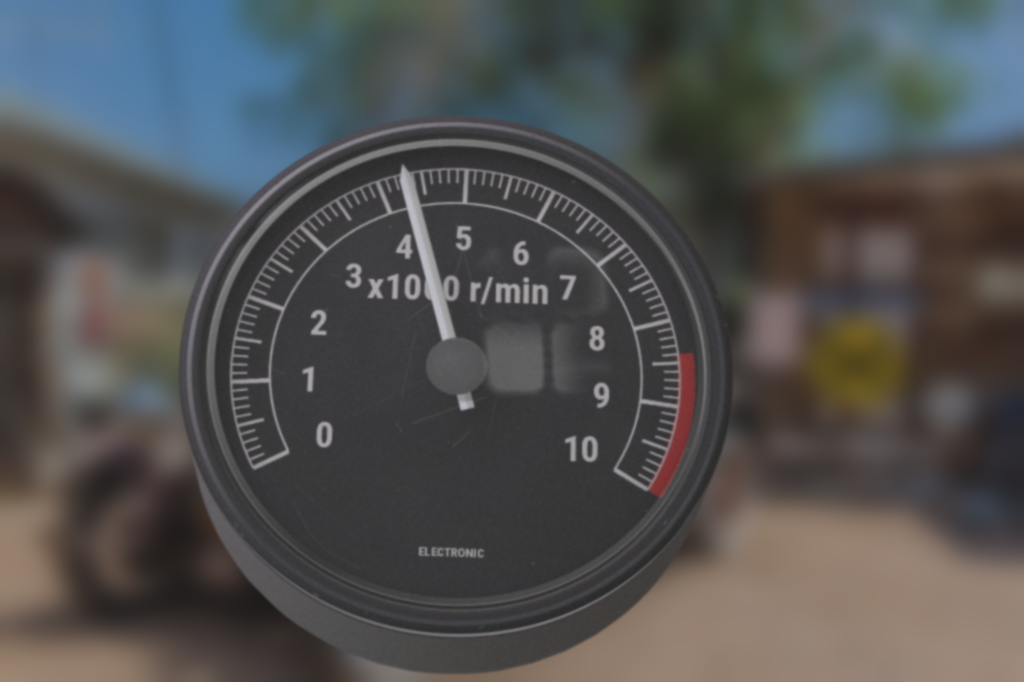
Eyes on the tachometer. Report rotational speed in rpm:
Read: 4300 rpm
